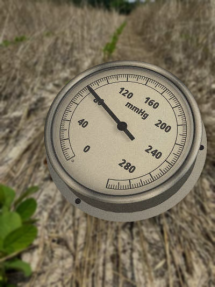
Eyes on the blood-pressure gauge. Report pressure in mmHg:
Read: 80 mmHg
